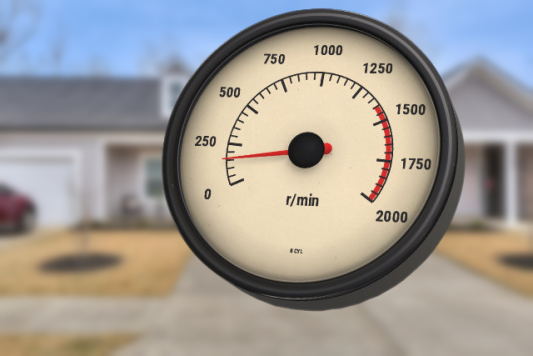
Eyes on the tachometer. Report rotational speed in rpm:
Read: 150 rpm
